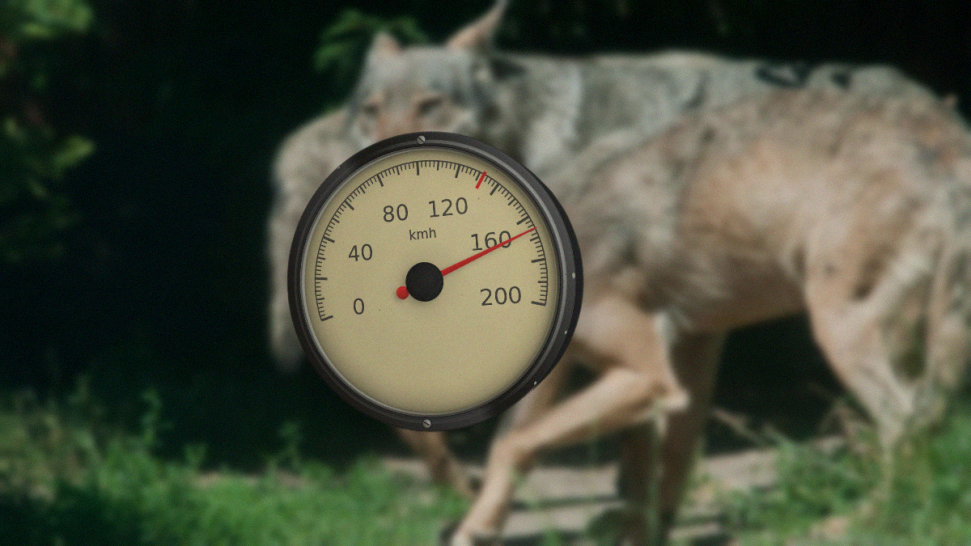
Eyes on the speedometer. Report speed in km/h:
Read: 166 km/h
